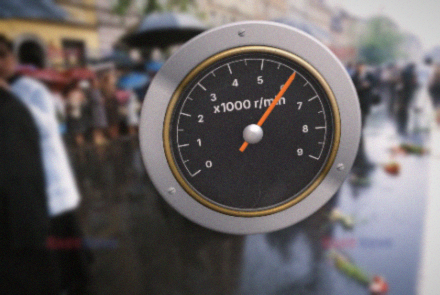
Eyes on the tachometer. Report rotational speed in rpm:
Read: 6000 rpm
